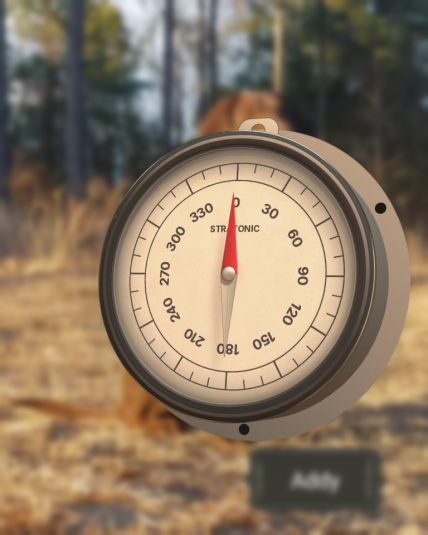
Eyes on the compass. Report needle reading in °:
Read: 0 °
